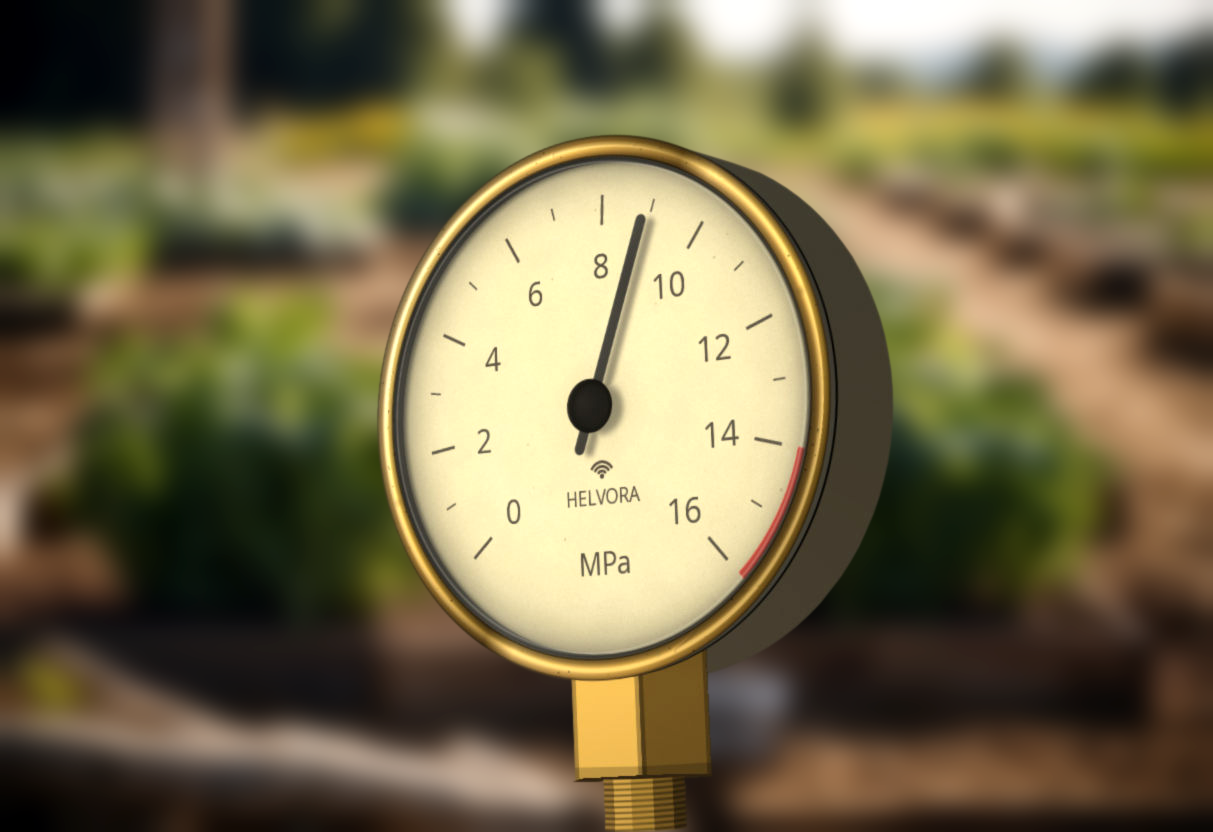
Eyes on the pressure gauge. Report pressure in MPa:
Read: 9 MPa
